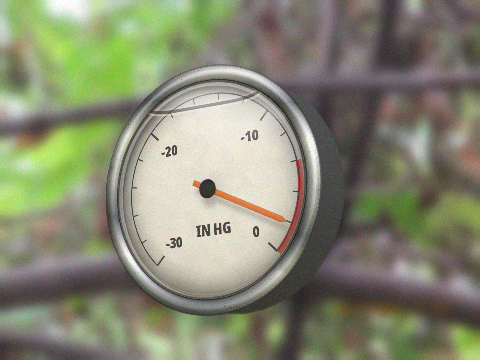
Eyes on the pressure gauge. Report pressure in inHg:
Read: -2 inHg
